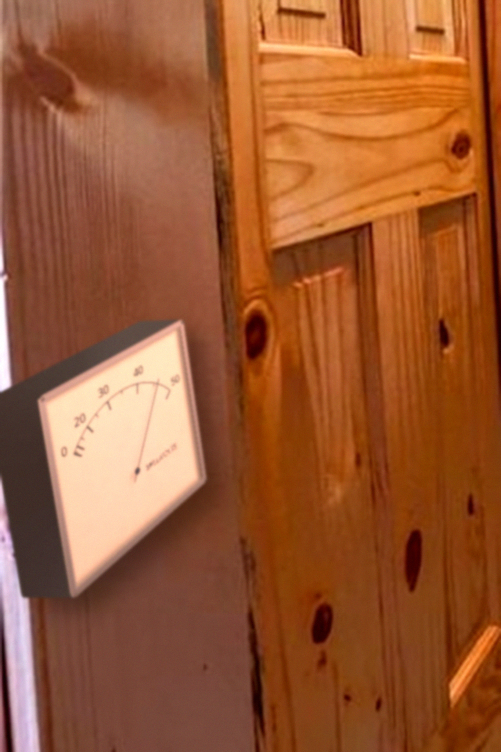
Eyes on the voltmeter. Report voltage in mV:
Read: 45 mV
